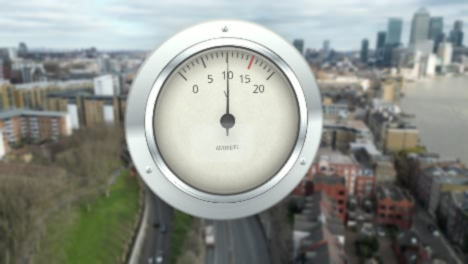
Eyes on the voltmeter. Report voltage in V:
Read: 10 V
